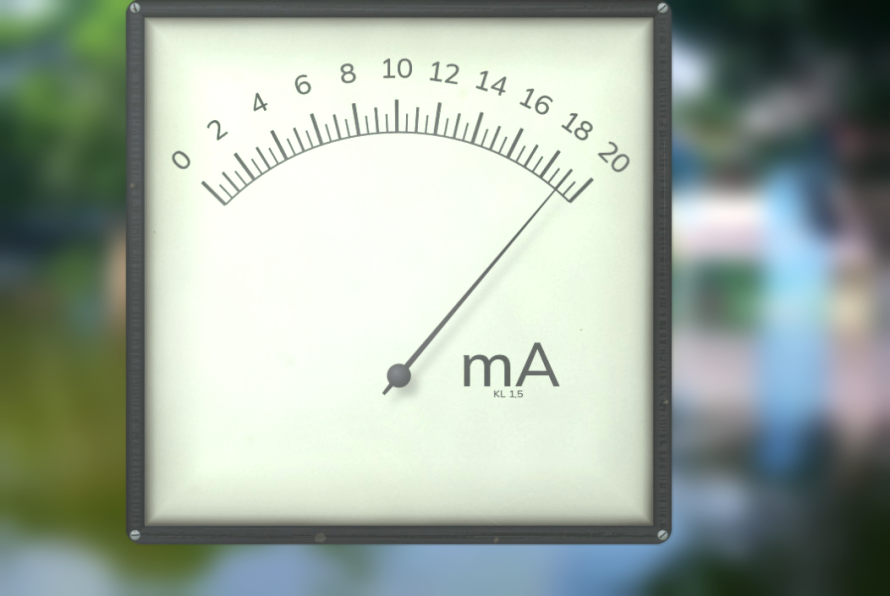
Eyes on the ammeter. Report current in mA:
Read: 19 mA
